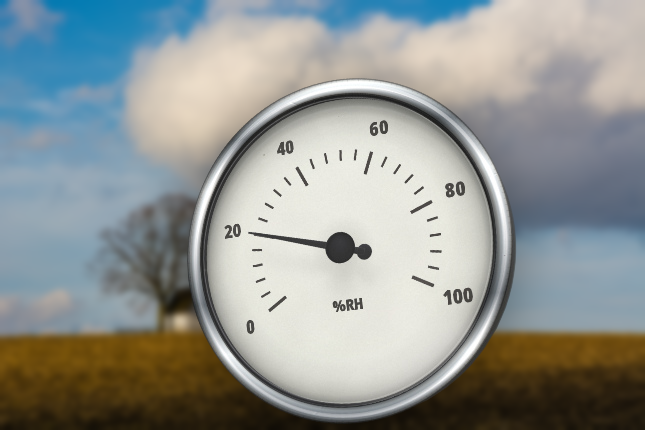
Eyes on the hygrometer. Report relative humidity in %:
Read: 20 %
